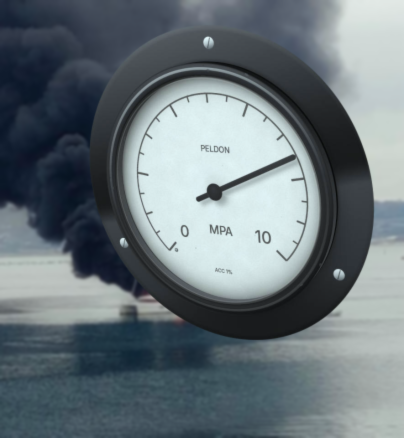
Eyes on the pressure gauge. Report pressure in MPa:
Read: 7.5 MPa
